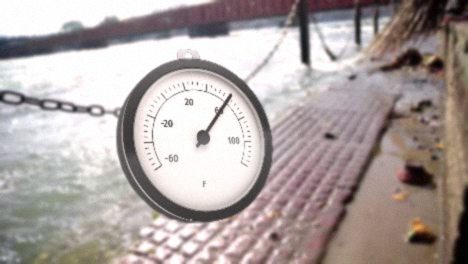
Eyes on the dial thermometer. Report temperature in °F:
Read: 60 °F
